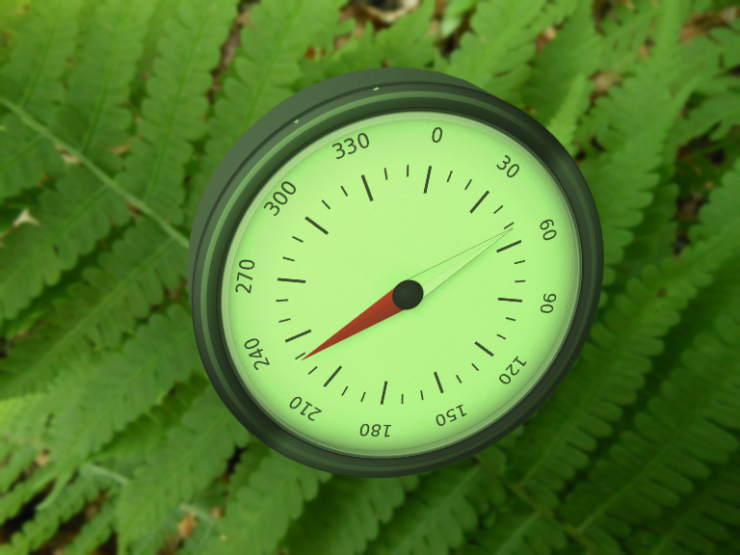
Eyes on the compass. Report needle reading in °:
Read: 230 °
